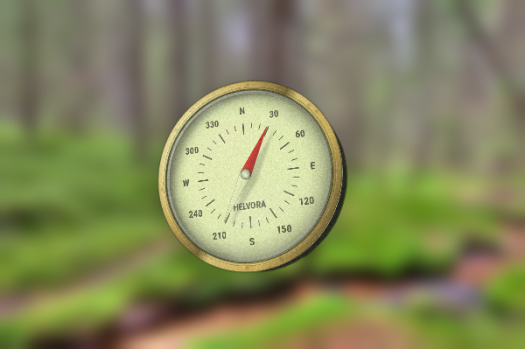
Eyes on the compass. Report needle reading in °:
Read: 30 °
